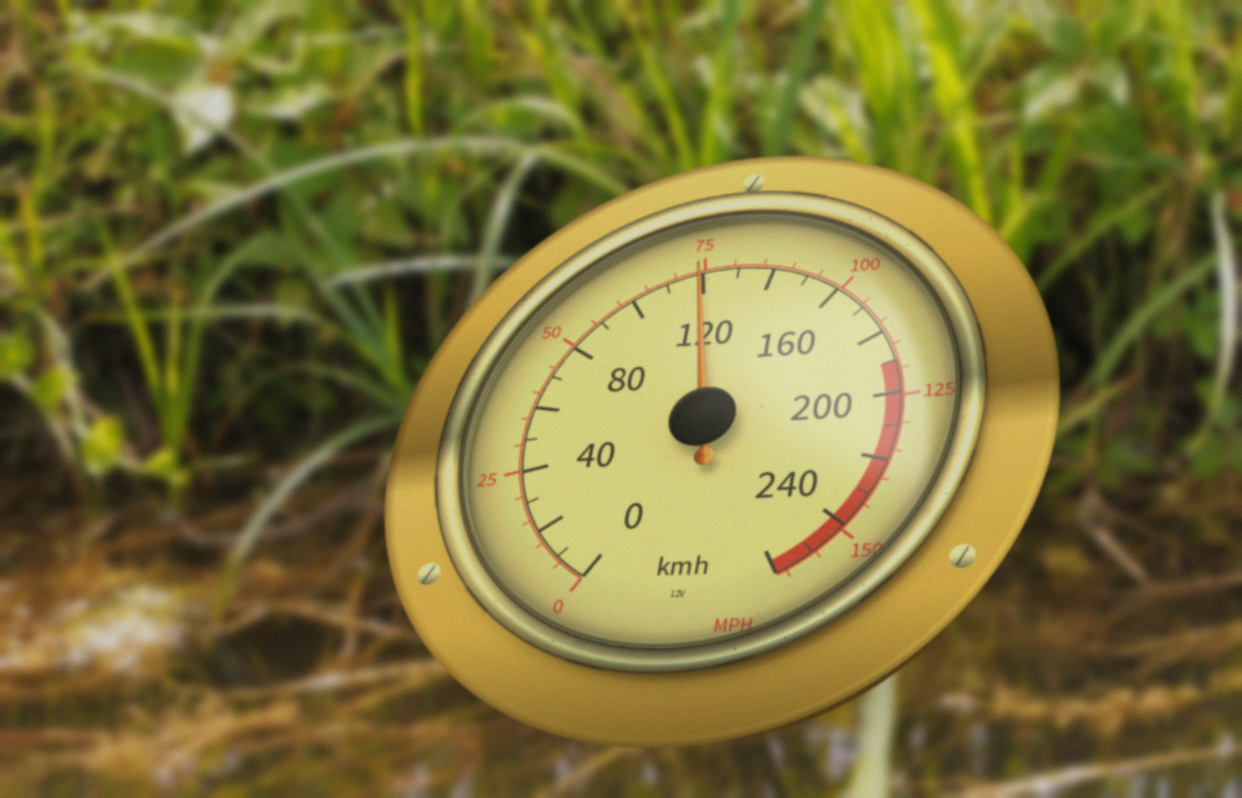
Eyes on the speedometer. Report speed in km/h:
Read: 120 km/h
